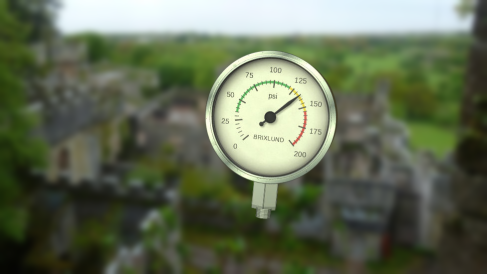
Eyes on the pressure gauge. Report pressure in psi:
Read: 135 psi
